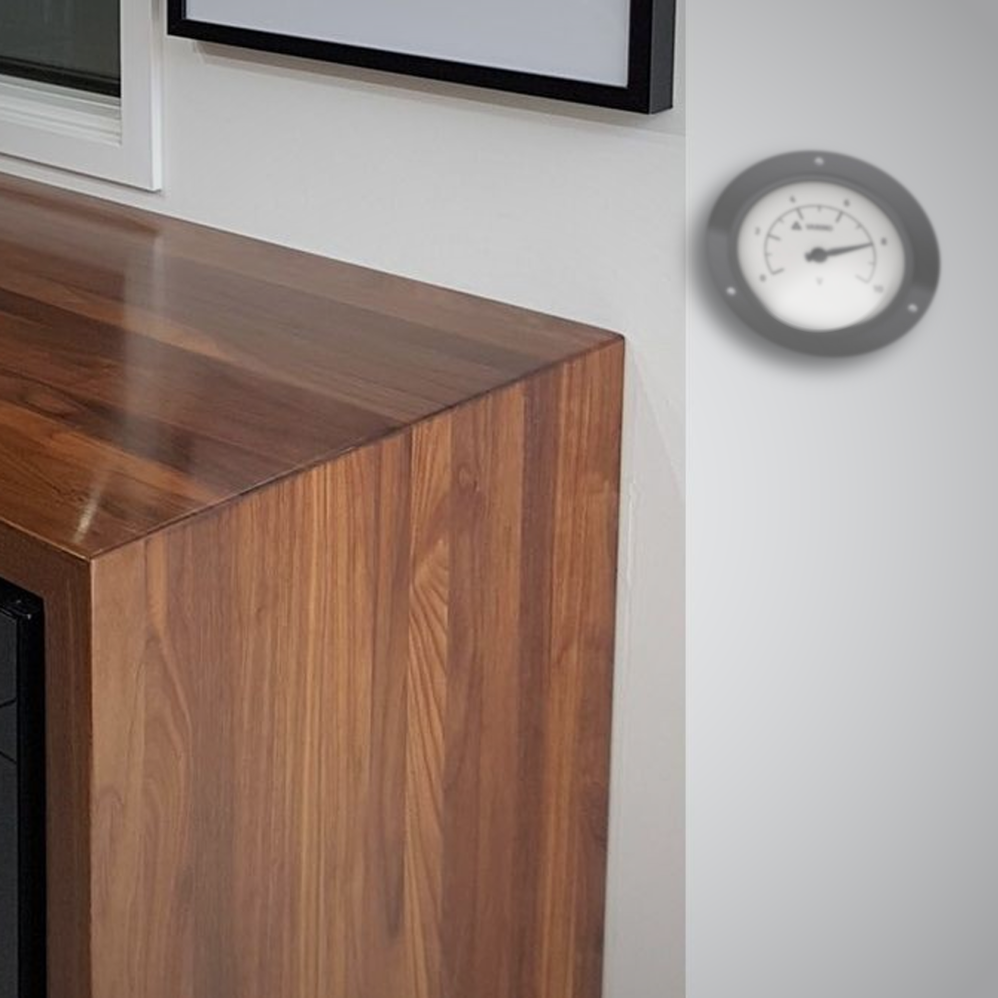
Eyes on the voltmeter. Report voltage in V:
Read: 8 V
